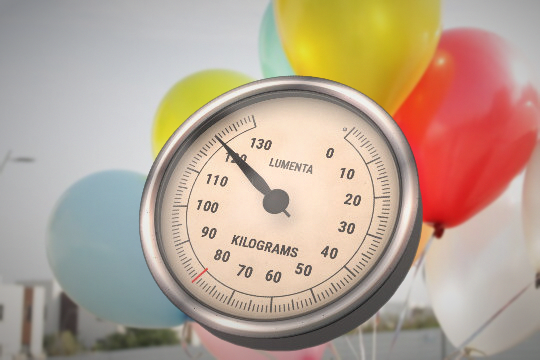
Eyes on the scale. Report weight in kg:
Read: 120 kg
